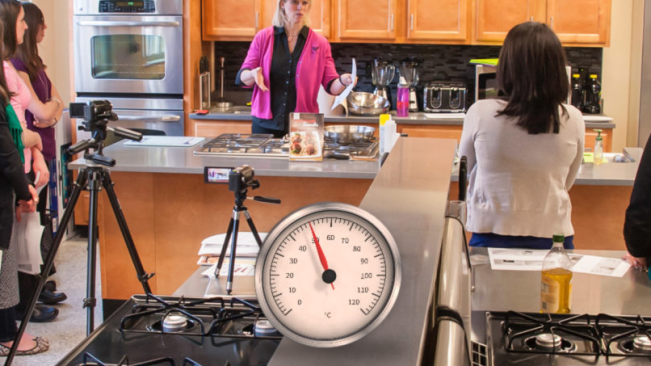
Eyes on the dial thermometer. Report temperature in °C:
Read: 50 °C
